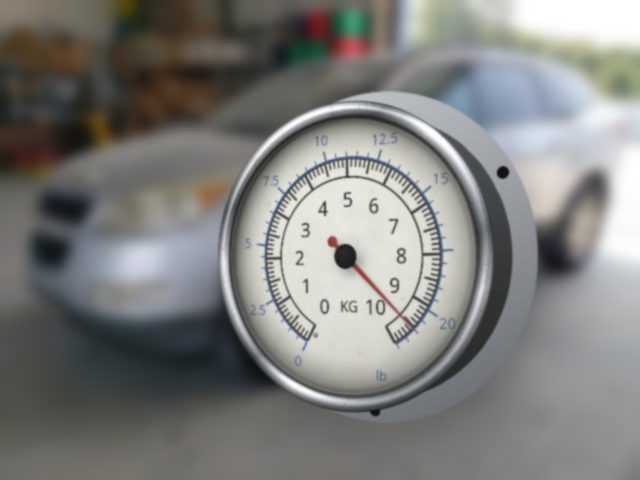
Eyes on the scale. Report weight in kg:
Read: 9.5 kg
